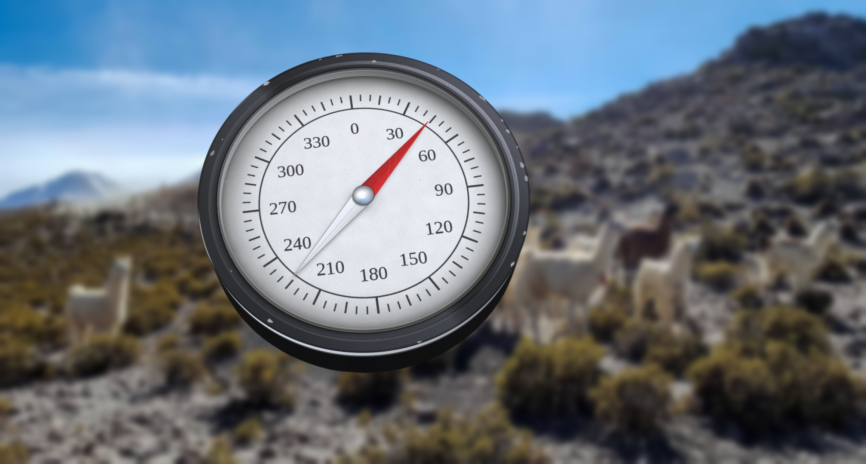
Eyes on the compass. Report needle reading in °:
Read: 45 °
